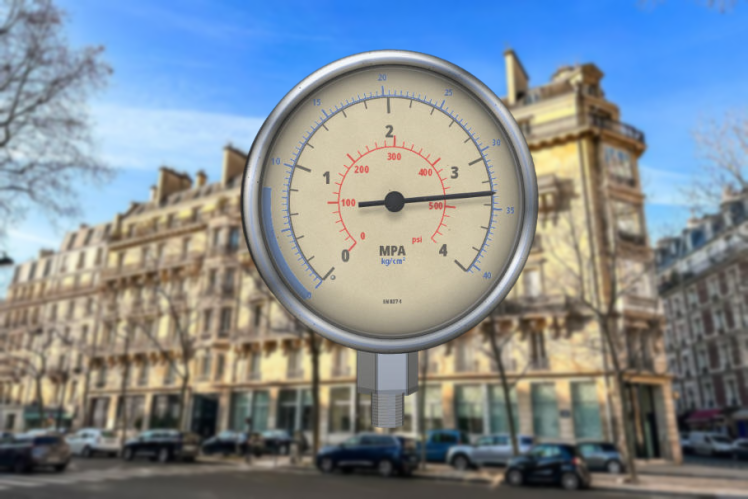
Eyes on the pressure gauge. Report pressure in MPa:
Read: 3.3 MPa
